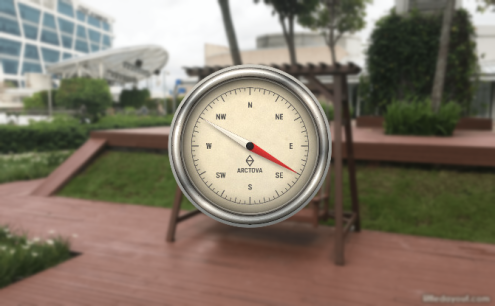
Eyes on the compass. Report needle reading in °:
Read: 120 °
